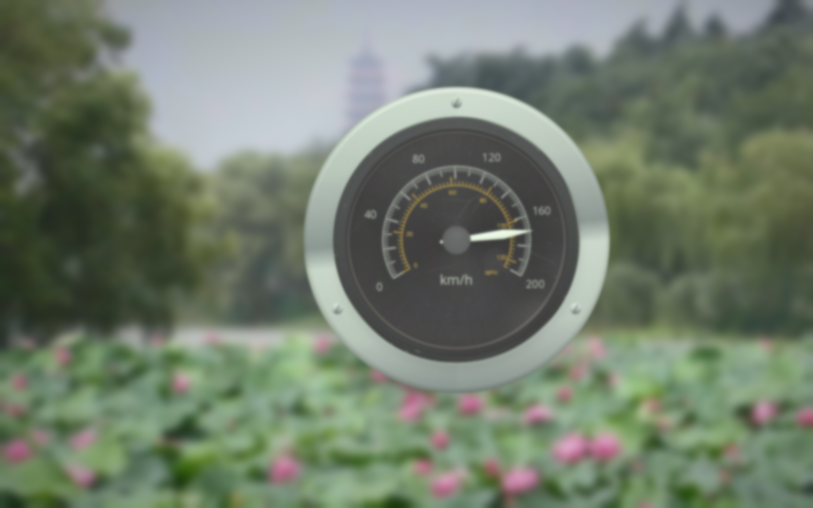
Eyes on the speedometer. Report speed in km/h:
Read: 170 km/h
